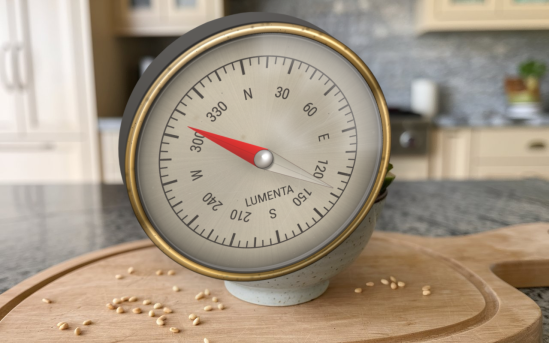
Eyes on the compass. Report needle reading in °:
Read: 310 °
